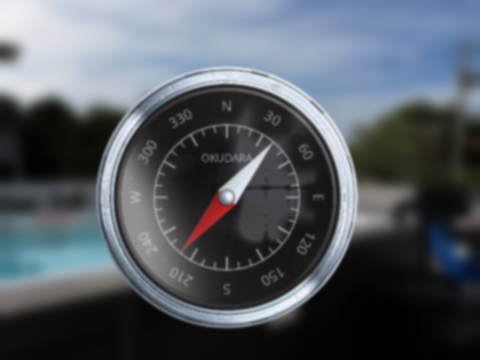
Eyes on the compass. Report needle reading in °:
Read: 220 °
